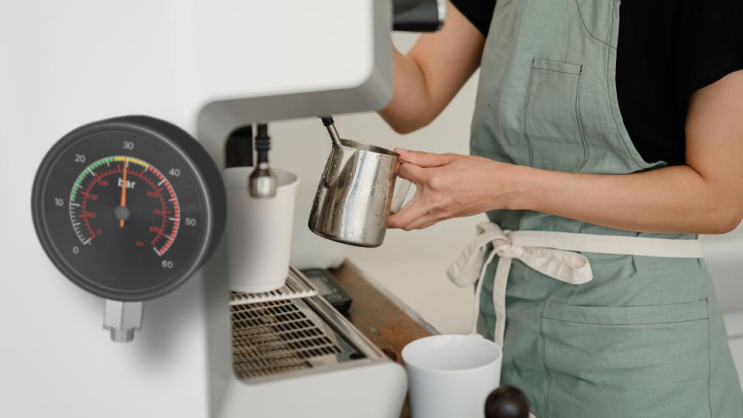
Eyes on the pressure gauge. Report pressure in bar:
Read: 30 bar
